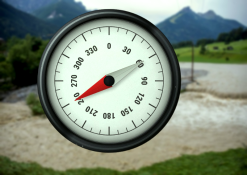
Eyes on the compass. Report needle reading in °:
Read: 240 °
